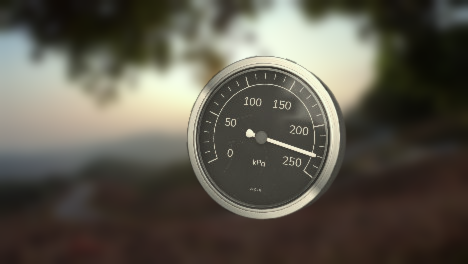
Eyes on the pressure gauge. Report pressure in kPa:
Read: 230 kPa
